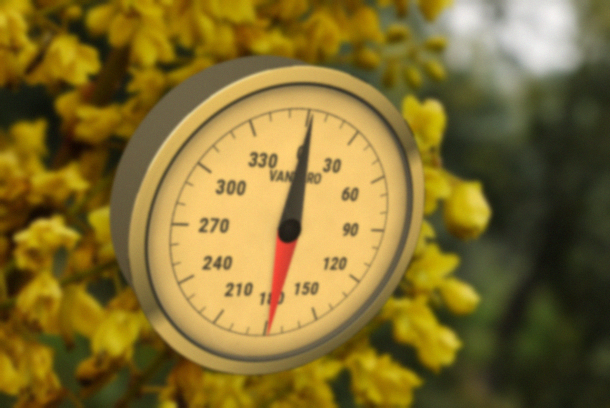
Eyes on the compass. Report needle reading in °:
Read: 180 °
